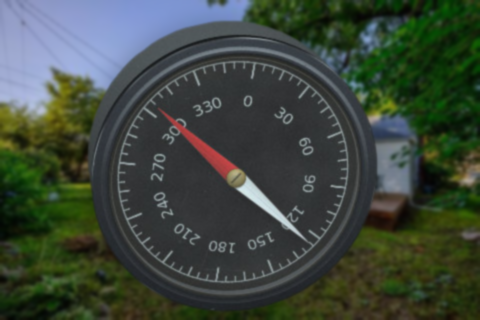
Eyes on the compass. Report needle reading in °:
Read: 305 °
